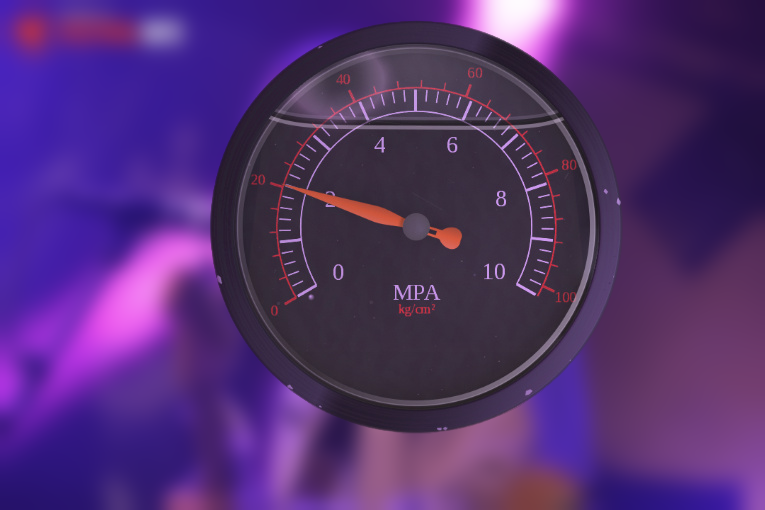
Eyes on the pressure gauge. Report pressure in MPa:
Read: 2 MPa
